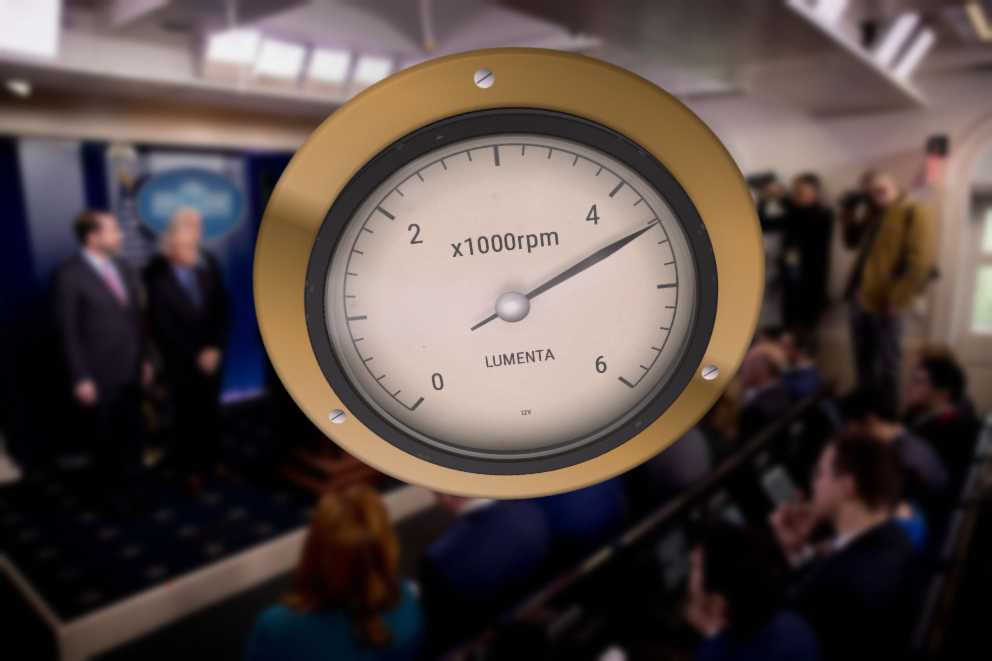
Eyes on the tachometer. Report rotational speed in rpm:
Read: 4400 rpm
